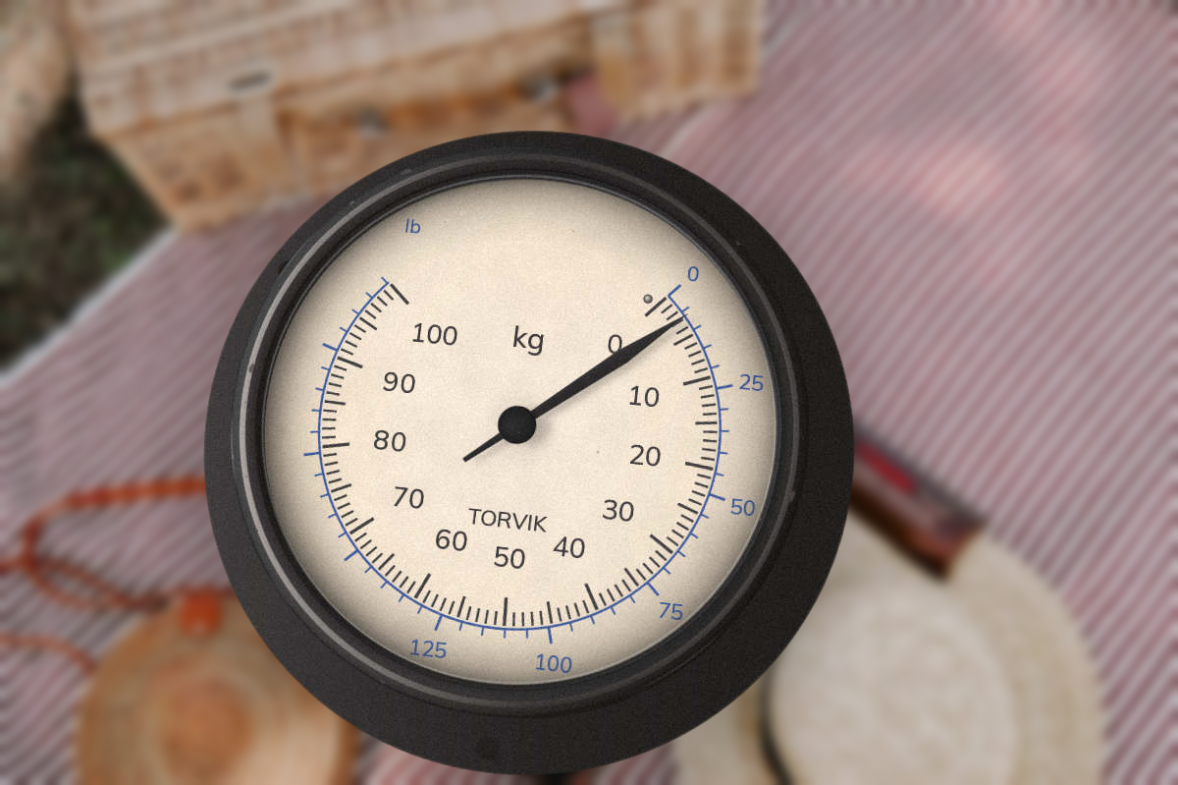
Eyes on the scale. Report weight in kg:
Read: 3 kg
